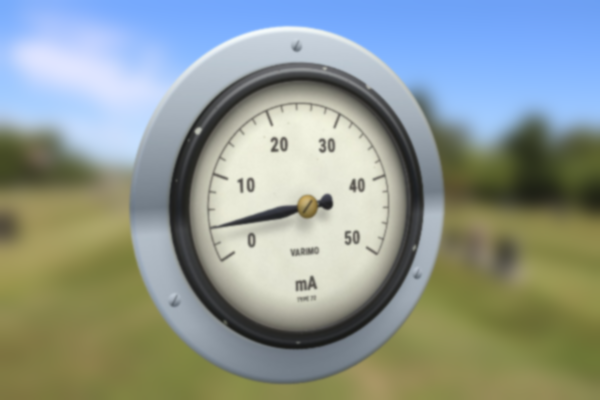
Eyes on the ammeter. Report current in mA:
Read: 4 mA
